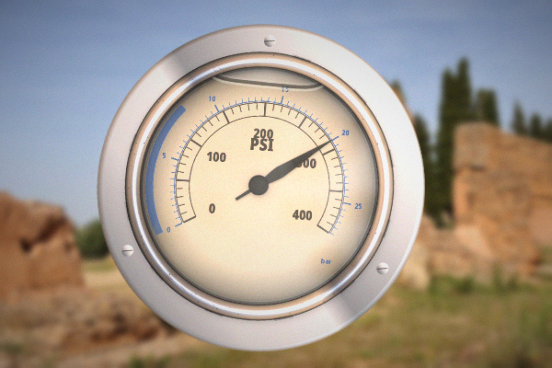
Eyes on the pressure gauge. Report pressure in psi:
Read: 290 psi
